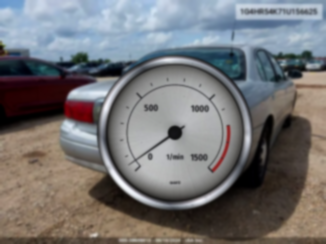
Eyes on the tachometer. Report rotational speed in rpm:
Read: 50 rpm
